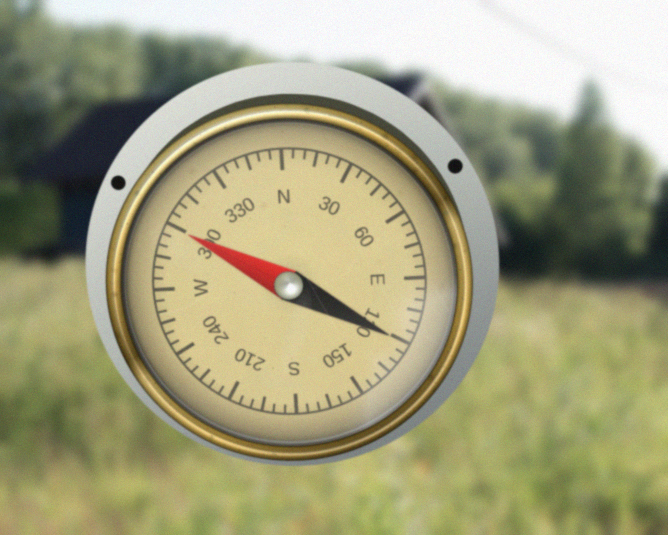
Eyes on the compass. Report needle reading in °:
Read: 300 °
